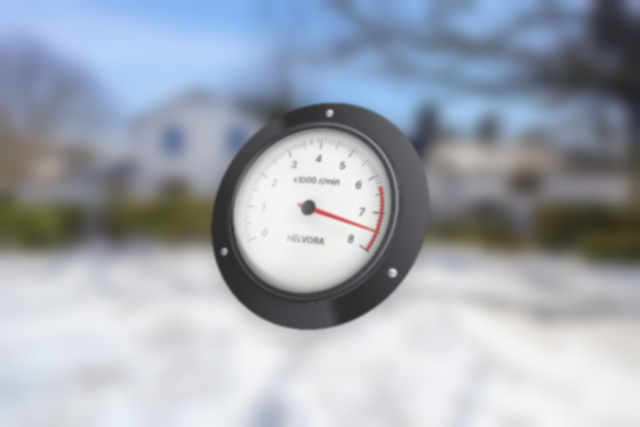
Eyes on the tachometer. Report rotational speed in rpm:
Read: 7500 rpm
